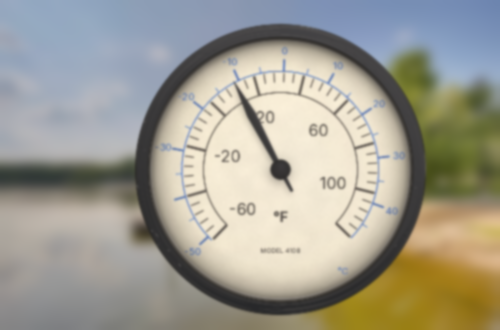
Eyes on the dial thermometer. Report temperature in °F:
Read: 12 °F
